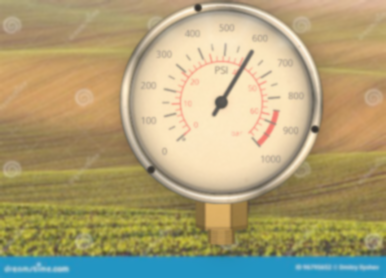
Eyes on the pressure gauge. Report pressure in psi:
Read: 600 psi
